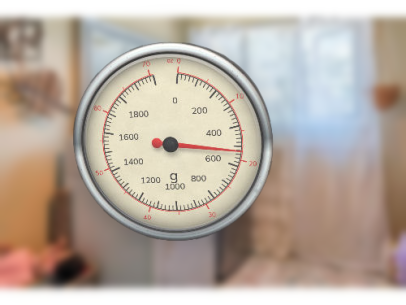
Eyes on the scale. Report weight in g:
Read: 520 g
